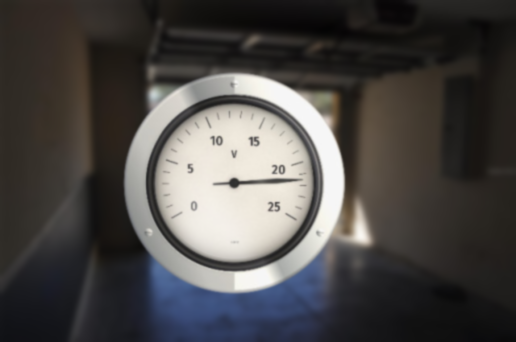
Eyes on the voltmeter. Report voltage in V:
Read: 21.5 V
